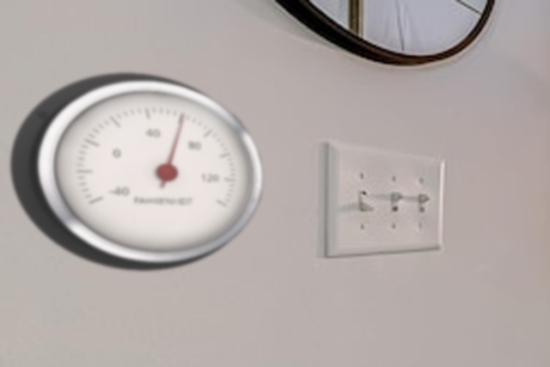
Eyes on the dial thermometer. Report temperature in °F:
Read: 60 °F
